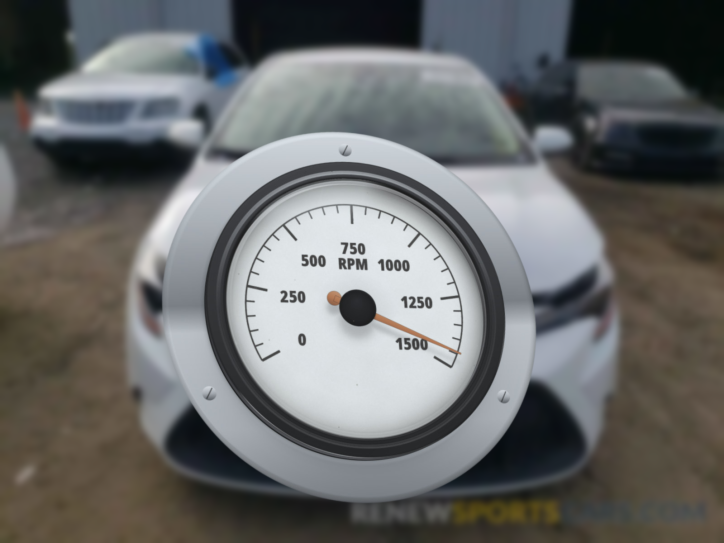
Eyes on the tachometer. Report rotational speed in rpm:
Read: 1450 rpm
